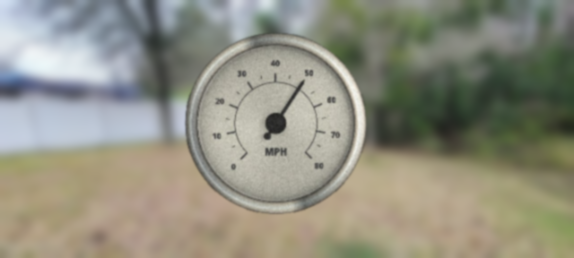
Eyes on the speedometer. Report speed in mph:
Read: 50 mph
